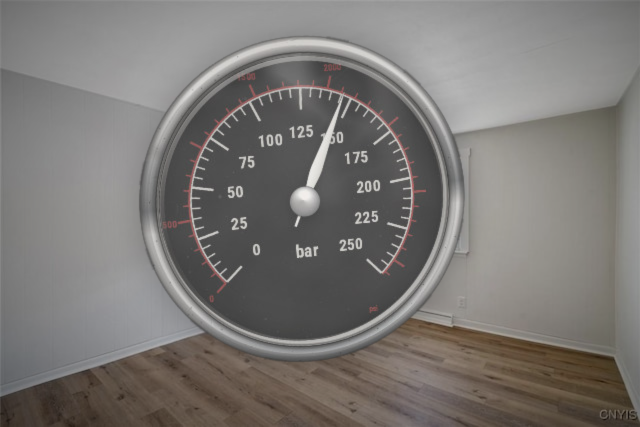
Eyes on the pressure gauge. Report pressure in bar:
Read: 145 bar
